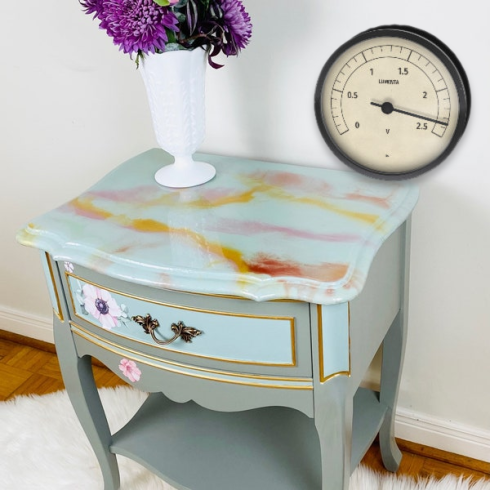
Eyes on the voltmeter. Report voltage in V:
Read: 2.35 V
